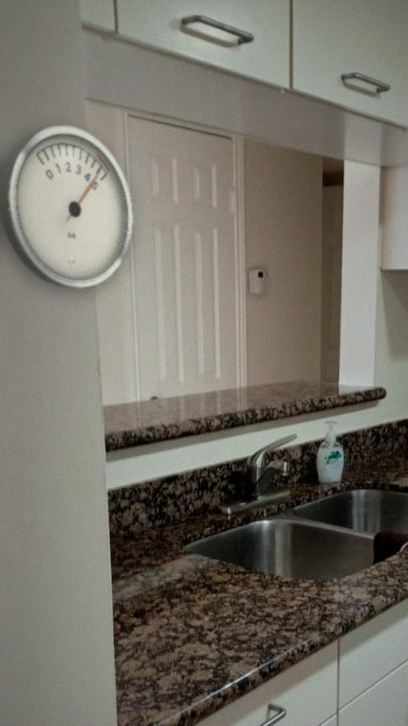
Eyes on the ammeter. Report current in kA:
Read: 4.5 kA
